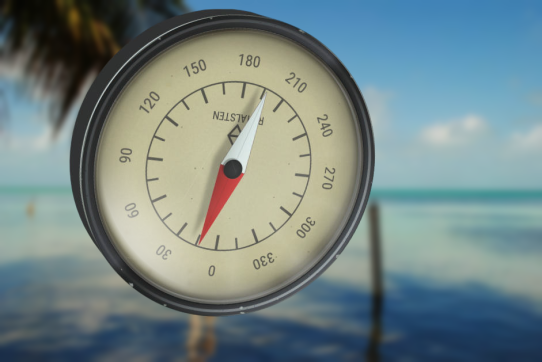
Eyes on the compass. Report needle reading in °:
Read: 15 °
